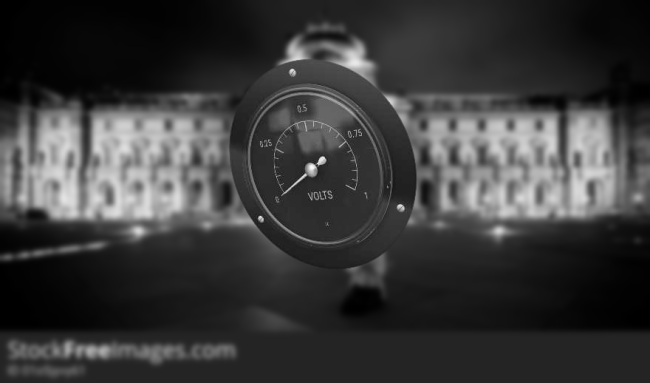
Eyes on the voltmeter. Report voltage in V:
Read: 0 V
